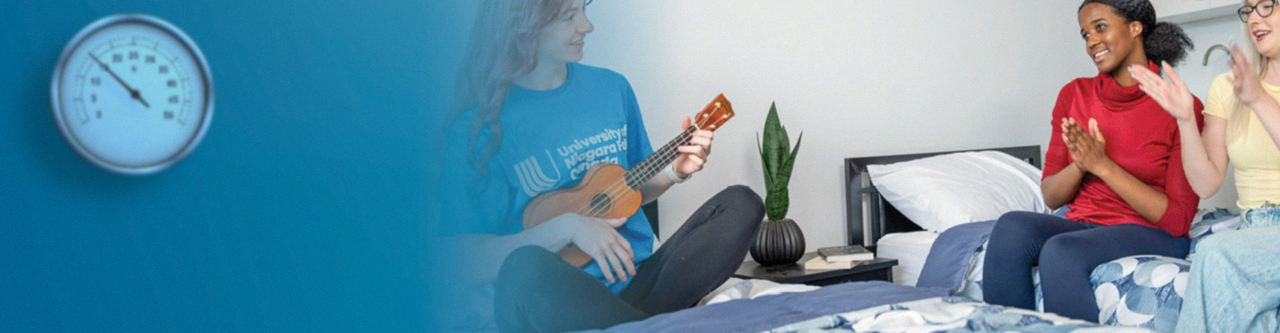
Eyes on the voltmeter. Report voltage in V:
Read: 15 V
